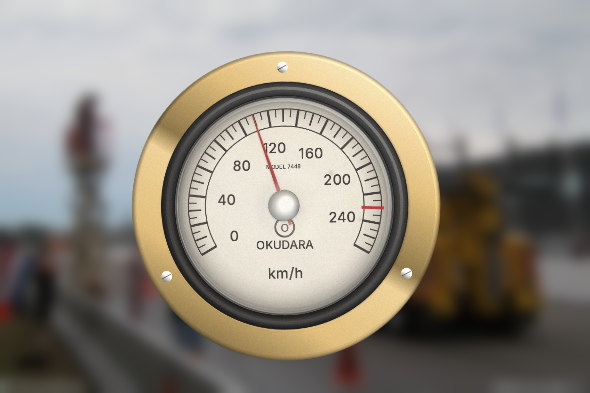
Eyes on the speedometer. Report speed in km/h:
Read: 110 km/h
